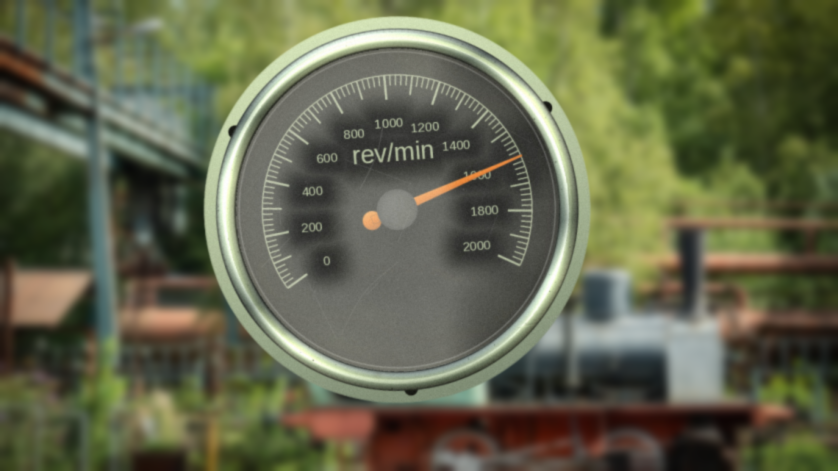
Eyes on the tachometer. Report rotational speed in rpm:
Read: 1600 rpm
